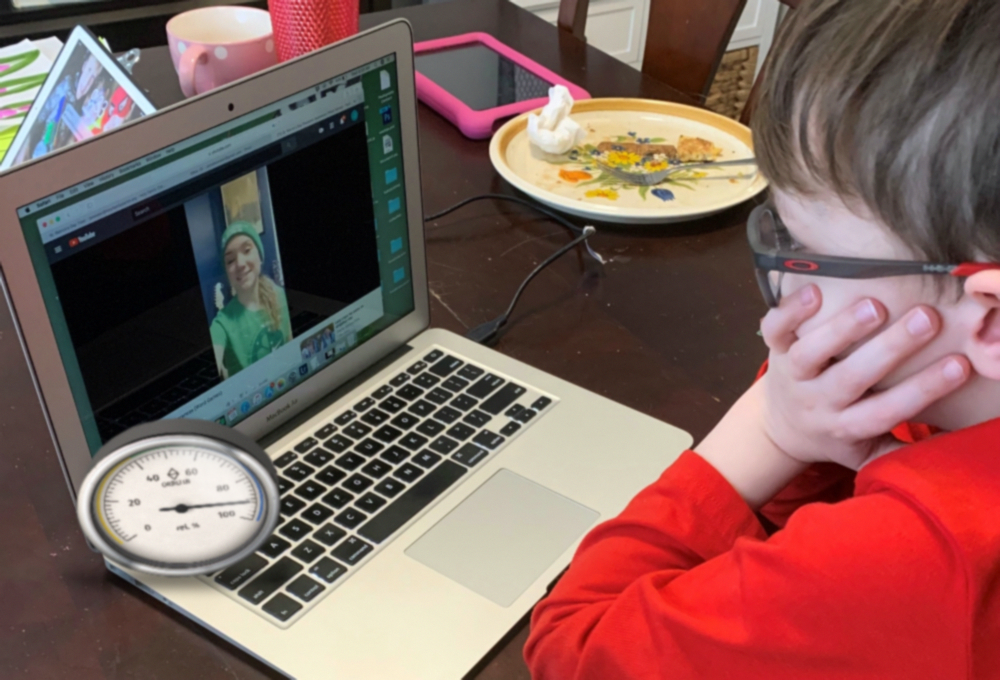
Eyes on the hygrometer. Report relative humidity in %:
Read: 90 %
